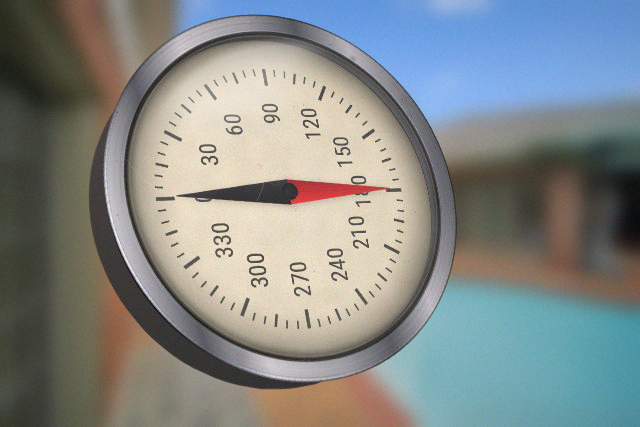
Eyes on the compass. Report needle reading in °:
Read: 180 °
